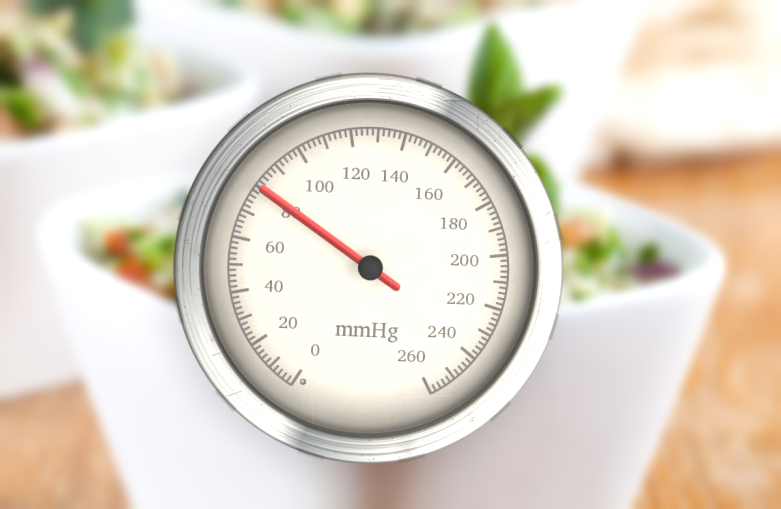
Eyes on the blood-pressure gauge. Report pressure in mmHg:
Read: 80 mmHg
